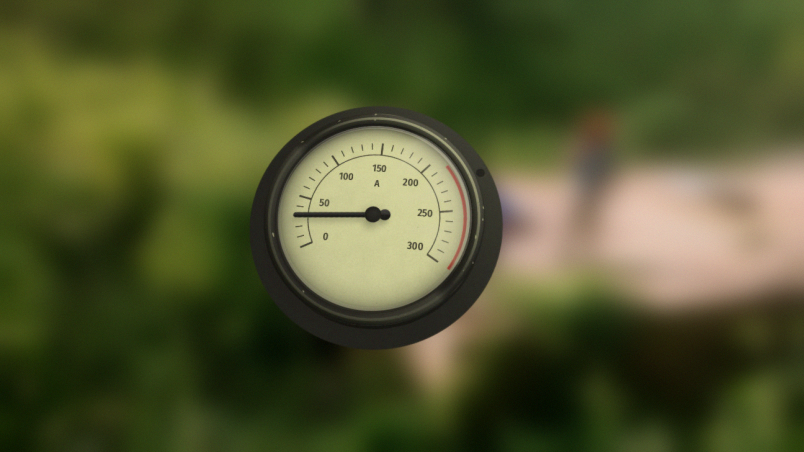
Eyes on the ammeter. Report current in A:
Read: 30 A
